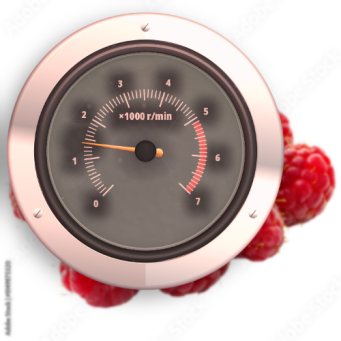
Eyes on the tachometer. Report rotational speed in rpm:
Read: 1400 rpm
